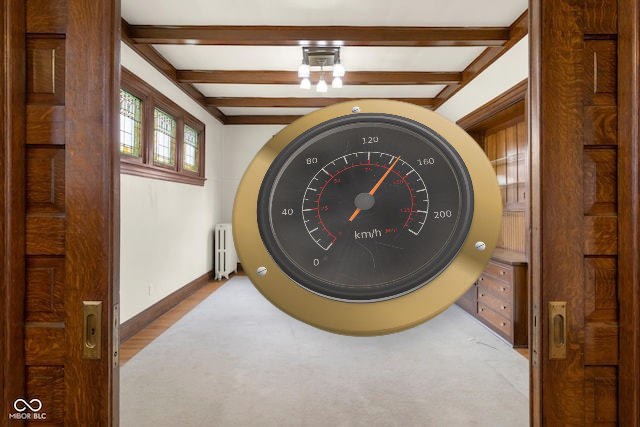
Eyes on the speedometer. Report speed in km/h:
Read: 145 km/h
